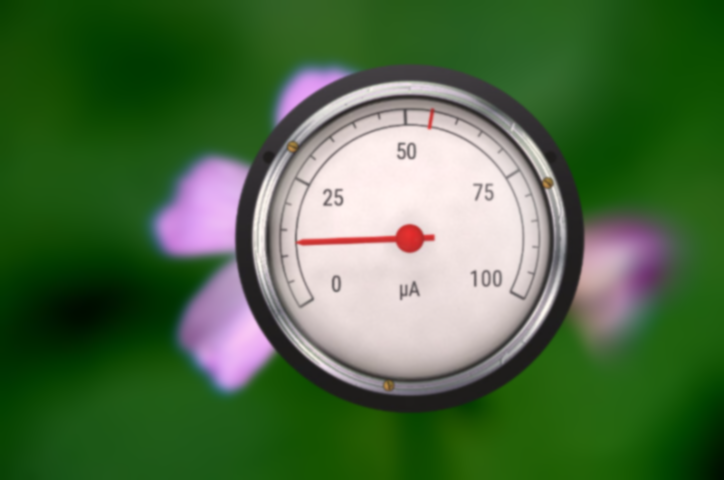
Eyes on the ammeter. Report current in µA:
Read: 12.5 µA
